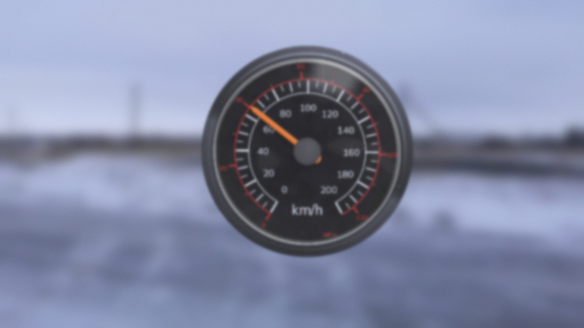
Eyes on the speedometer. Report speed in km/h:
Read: 65 km/h
